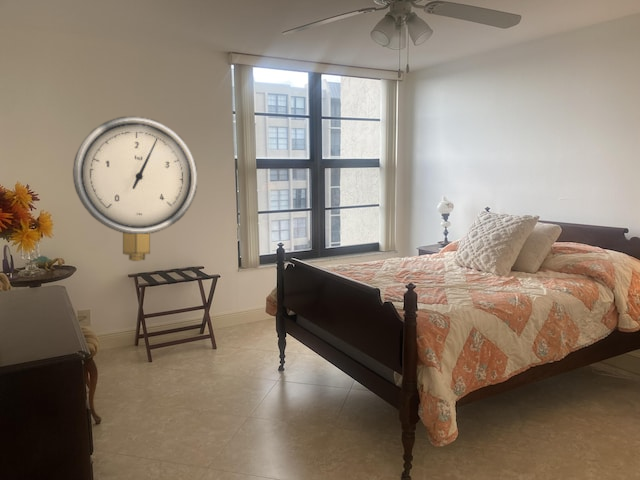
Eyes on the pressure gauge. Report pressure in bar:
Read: 2.4 bar
